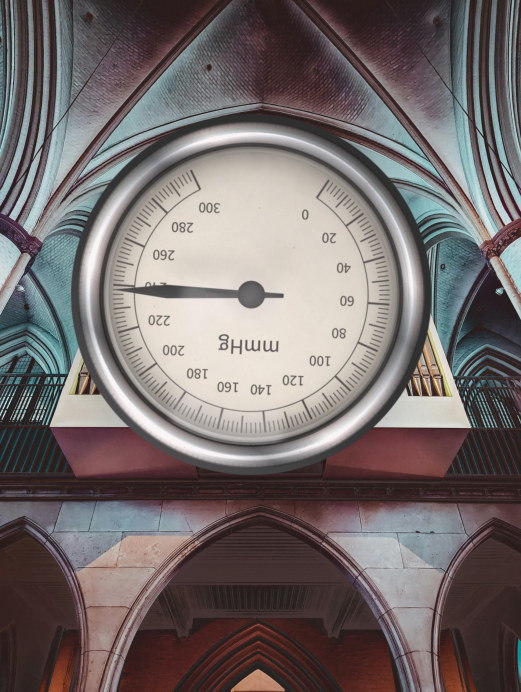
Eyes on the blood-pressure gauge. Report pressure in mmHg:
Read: 238 mmHg
